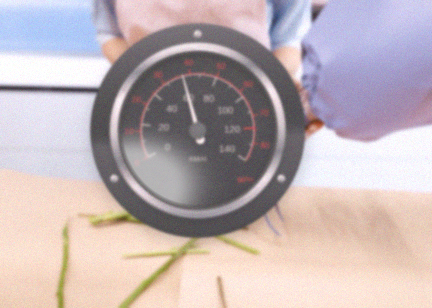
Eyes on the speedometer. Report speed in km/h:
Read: 60 km/h
